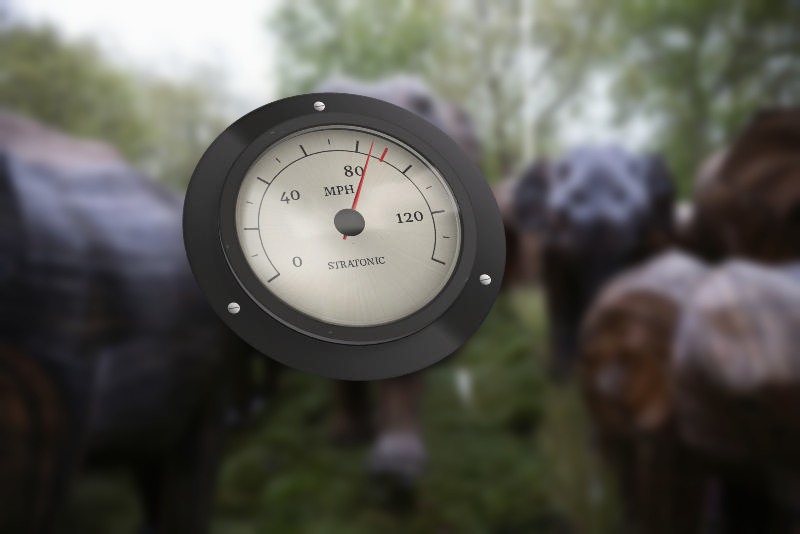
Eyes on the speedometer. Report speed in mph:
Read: 85 mph
